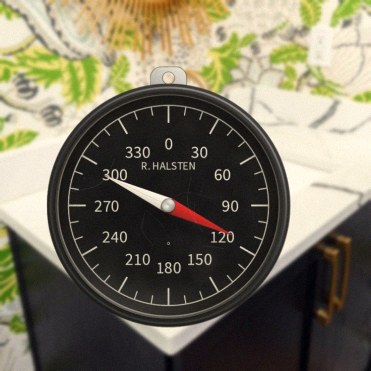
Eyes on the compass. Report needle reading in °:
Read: 115 °
